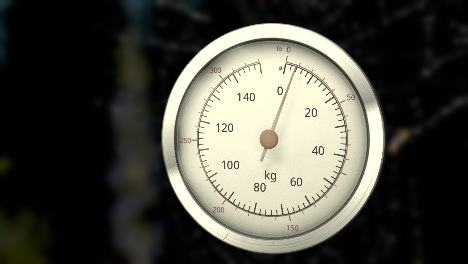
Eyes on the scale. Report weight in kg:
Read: 4 kg
